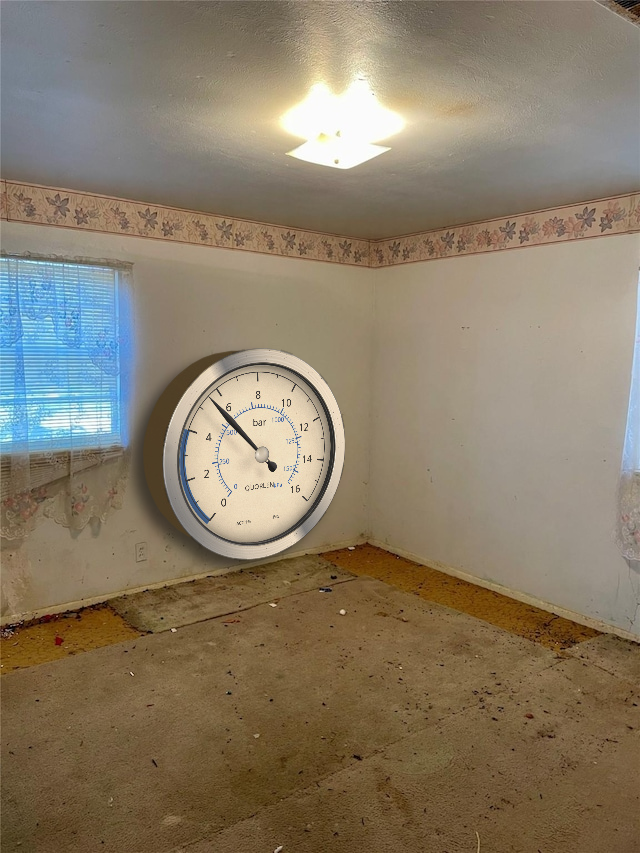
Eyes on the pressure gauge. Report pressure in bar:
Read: 5.5 bar
